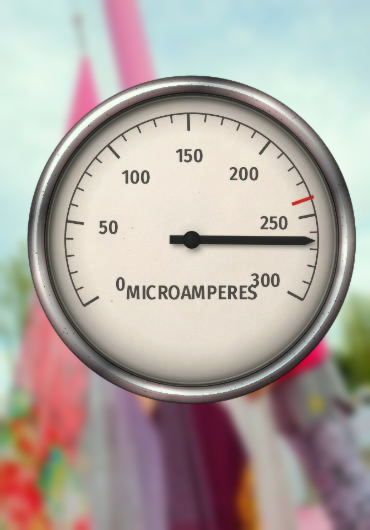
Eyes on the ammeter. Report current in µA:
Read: 265 µA
